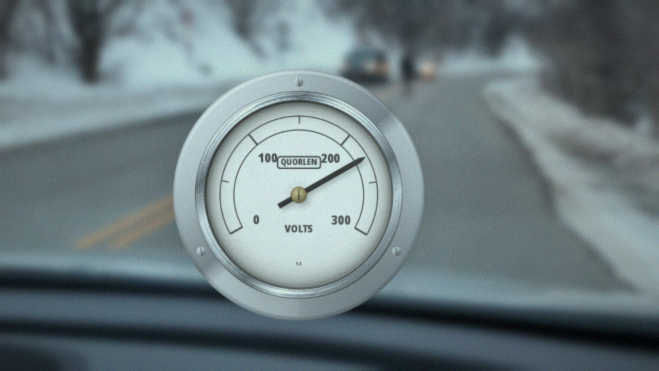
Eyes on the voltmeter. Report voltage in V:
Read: 225 V
